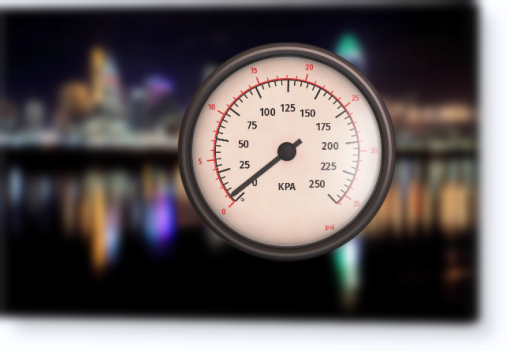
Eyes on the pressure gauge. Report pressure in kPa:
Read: 5 kPa
